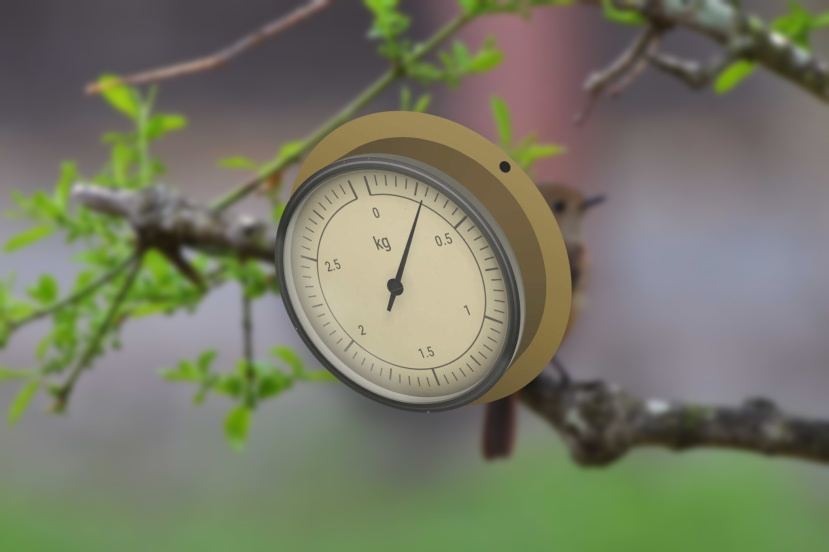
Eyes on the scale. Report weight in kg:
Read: 0.3 kg
